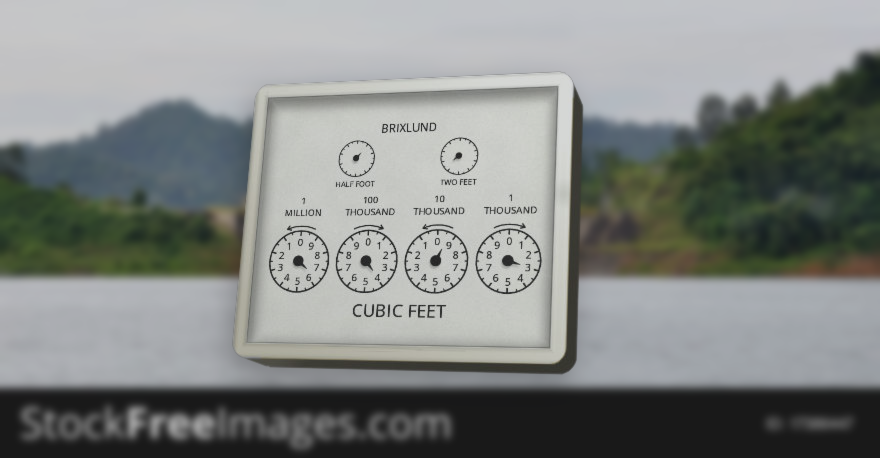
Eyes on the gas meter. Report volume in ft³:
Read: 639300 ft³
